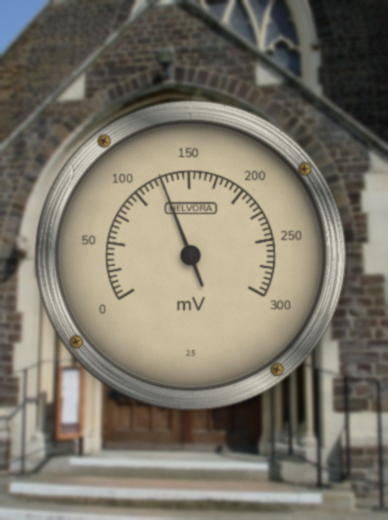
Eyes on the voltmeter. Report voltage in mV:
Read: 125 mV
